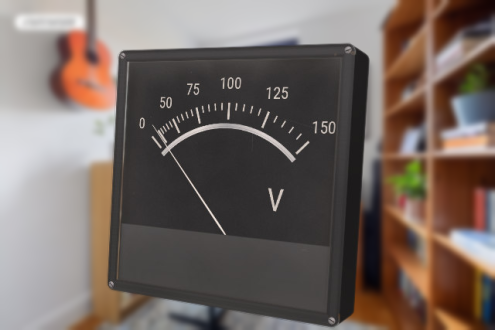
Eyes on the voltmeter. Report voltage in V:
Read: 25 V
